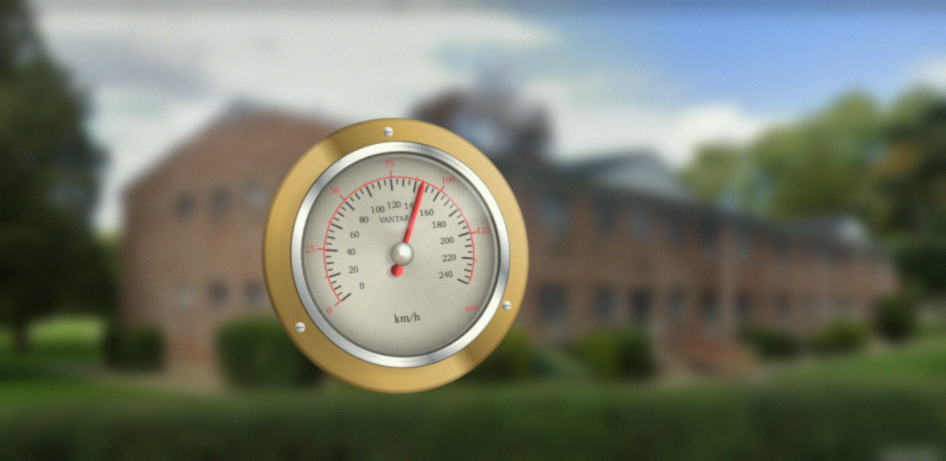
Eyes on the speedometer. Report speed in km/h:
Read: 145 km/h
